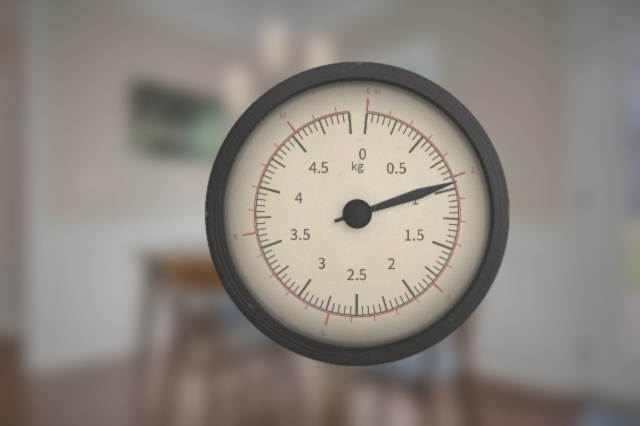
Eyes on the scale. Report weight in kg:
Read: 0.95 kg
